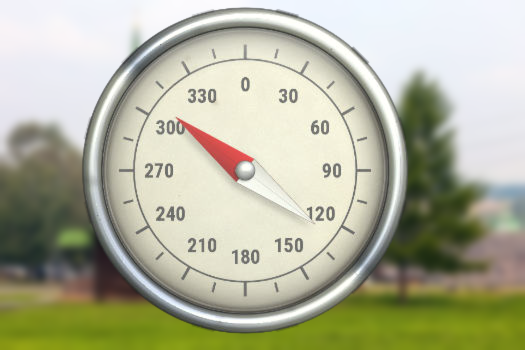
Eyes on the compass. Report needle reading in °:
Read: 307.5 °
